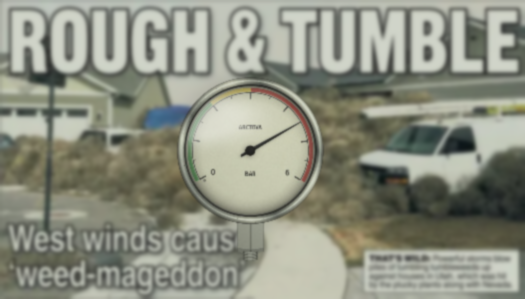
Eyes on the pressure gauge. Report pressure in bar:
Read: 4.5 bar
